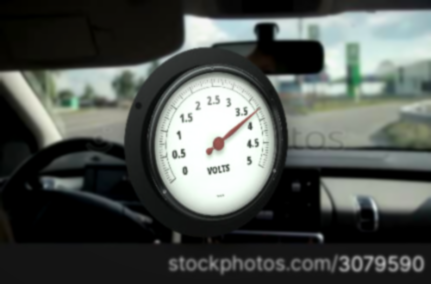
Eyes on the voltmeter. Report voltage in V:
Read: 3.75 V
